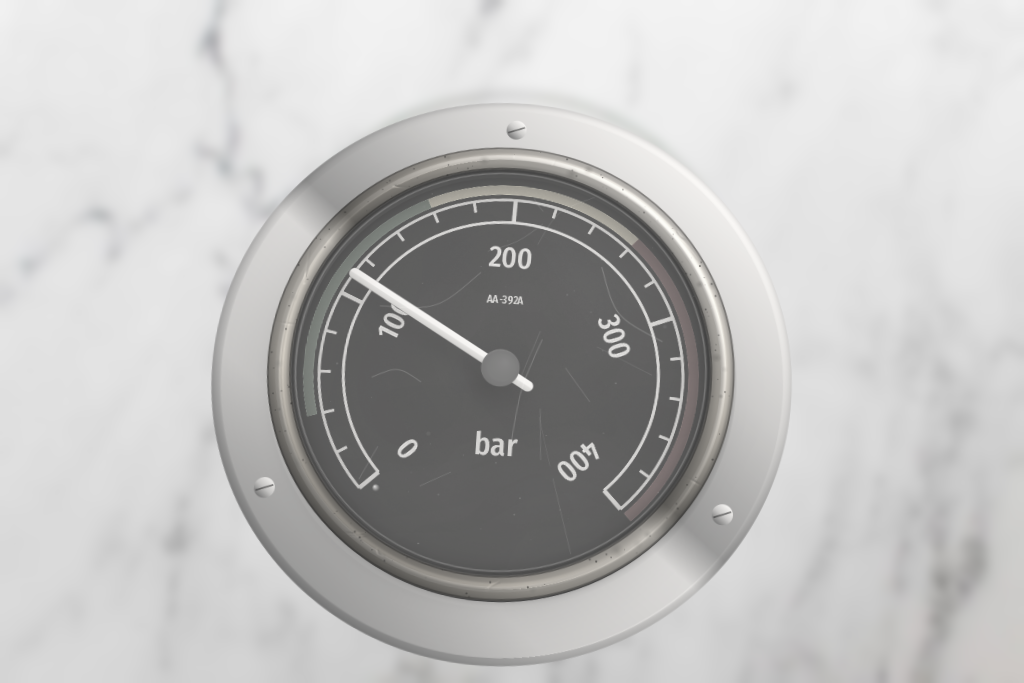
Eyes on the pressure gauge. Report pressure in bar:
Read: 110 bar
